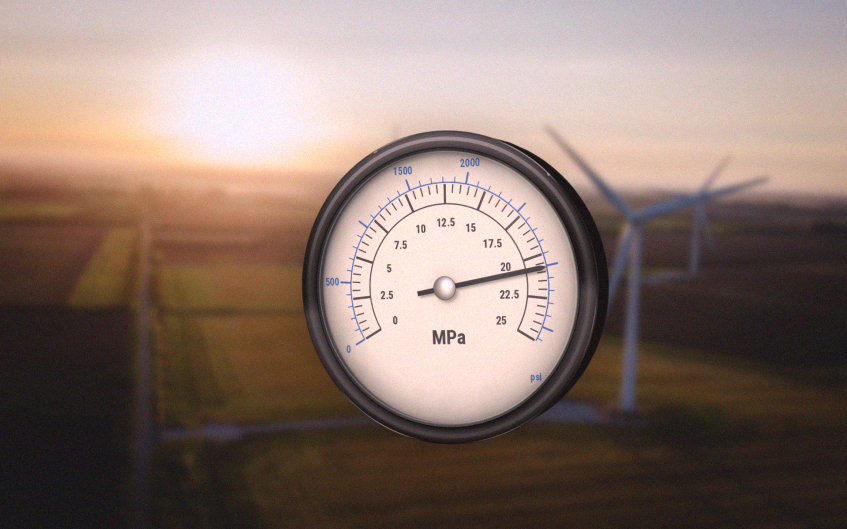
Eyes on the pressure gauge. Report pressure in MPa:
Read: 20.75 MPa
